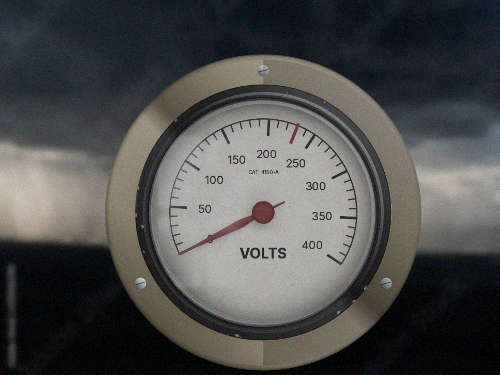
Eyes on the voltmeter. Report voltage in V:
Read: 0 V
